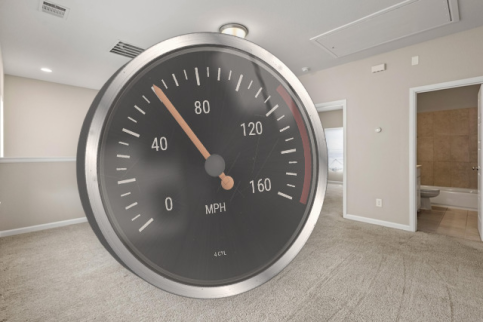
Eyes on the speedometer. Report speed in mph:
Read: 60 mph
